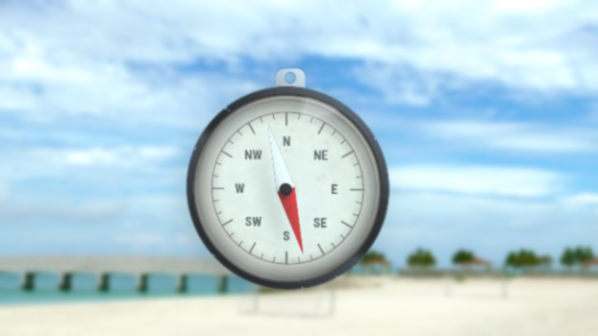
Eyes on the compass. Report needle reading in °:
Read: 165 °
